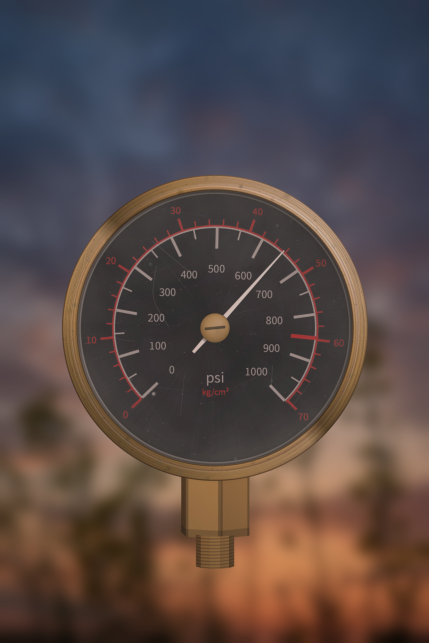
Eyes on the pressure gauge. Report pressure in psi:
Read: 650 psi
